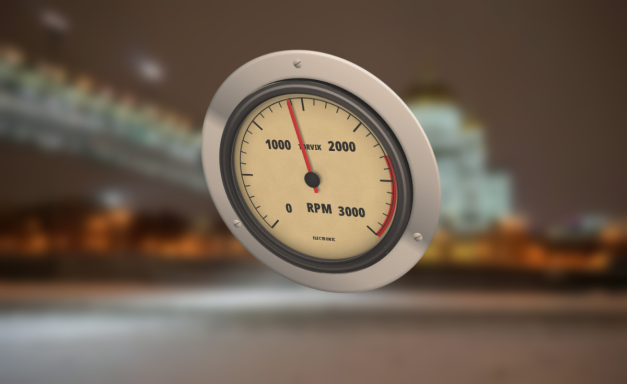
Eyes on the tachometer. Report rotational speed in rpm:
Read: 1400 rpm
